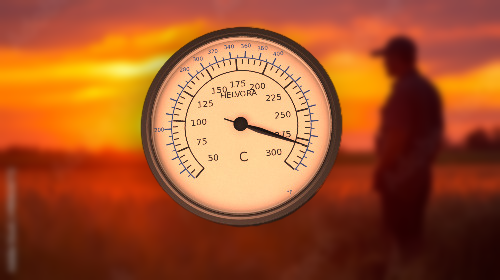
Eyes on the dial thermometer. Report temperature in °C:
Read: 280 °C
